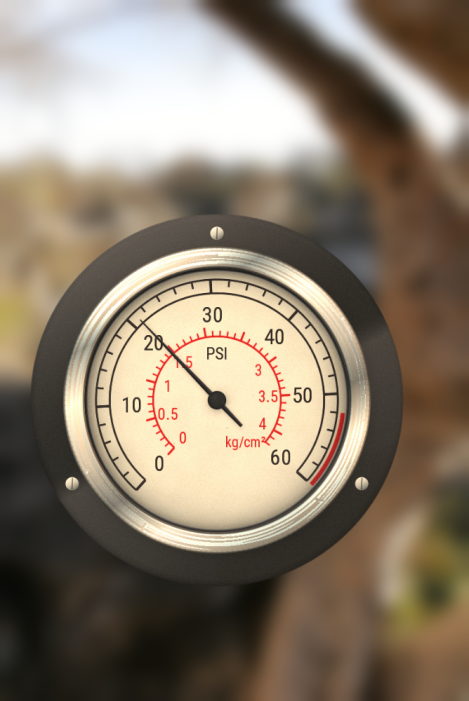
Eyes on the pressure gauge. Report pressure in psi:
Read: 21 psi
